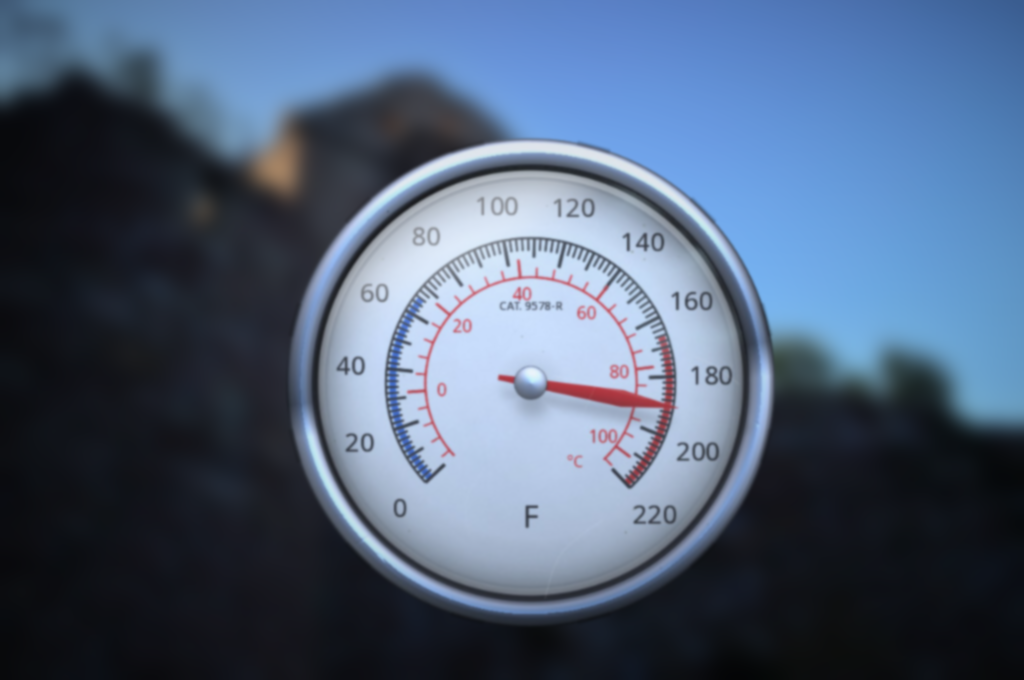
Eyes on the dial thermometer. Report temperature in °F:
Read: 190 °F
